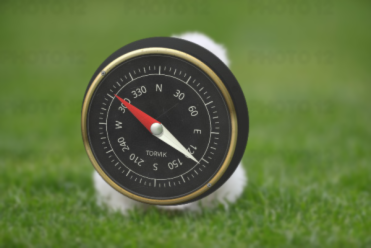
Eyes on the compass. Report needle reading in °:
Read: 305 °
